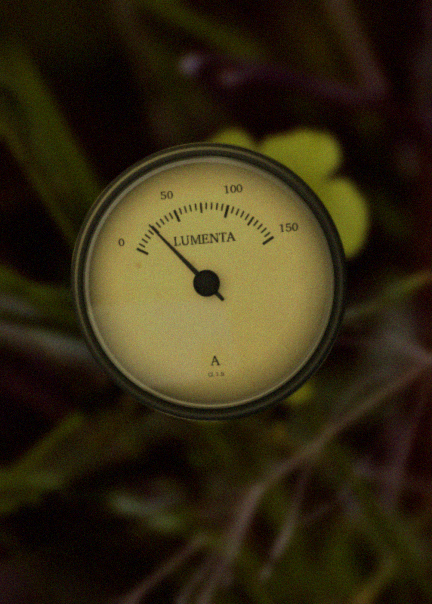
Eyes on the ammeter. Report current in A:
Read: 25 A
